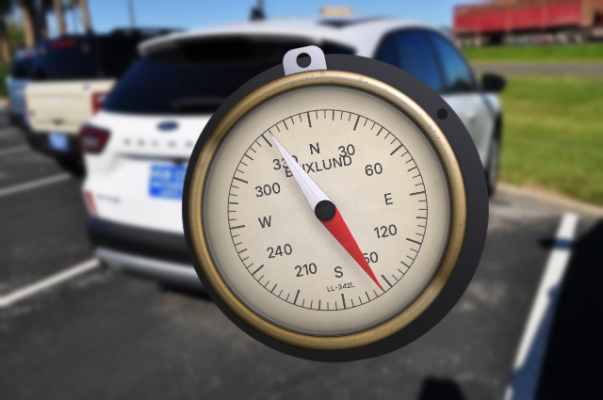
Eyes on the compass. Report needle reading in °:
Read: 155 °
